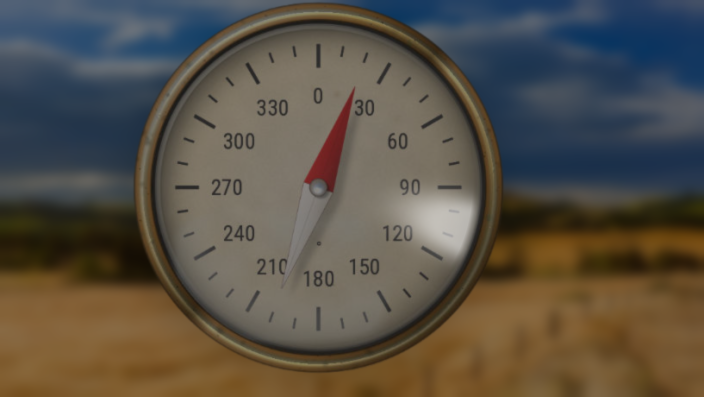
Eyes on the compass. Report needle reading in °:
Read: 20 °
